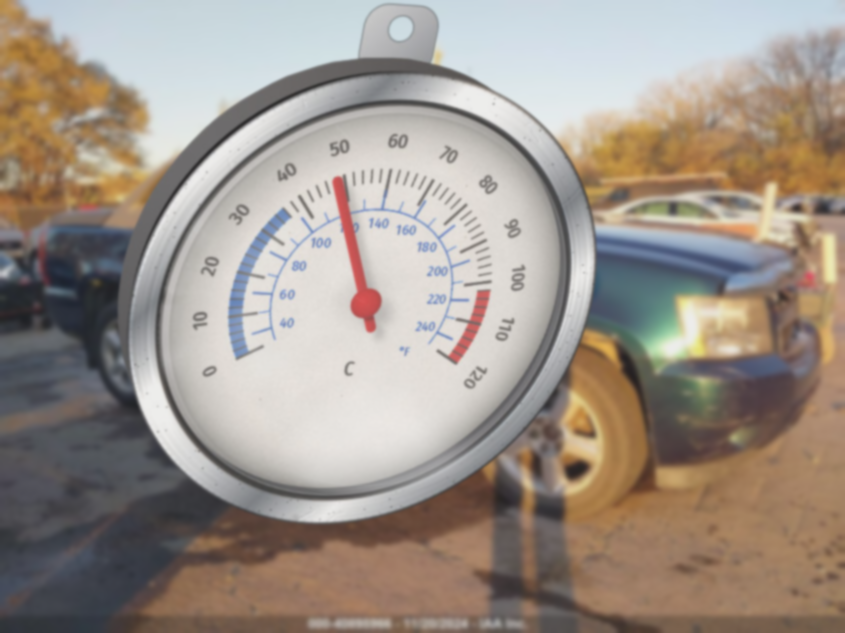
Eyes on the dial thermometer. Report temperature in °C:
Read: 48 °C
